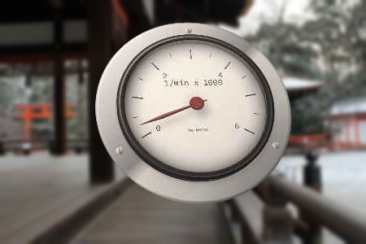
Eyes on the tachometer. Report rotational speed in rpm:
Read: 250 rpm
